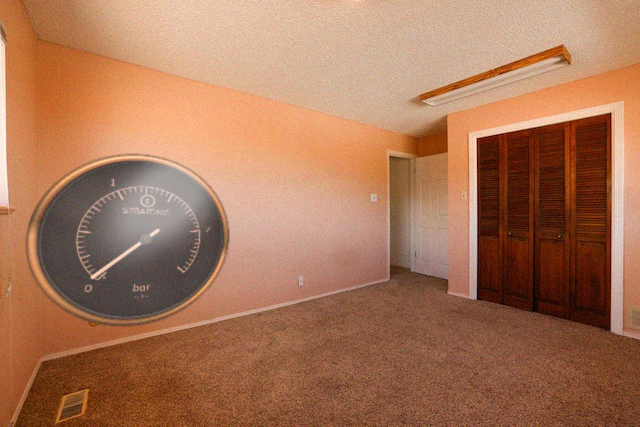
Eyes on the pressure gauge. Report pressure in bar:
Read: 0.05 bar
